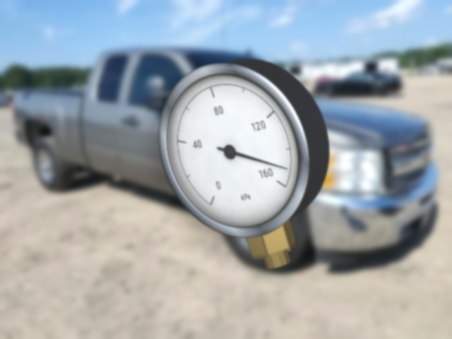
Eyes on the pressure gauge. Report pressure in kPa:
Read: 150 kPa
